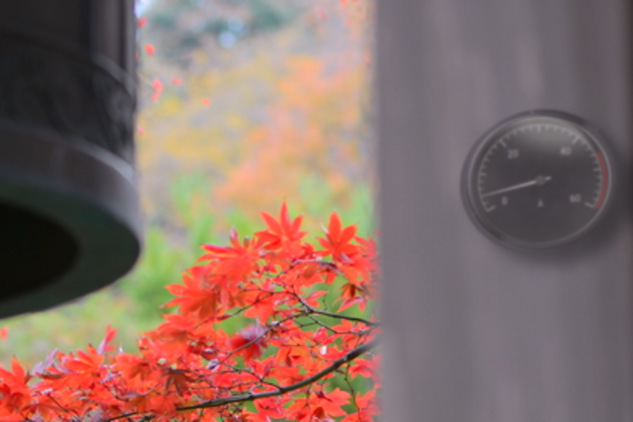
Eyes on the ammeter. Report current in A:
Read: 4 A
